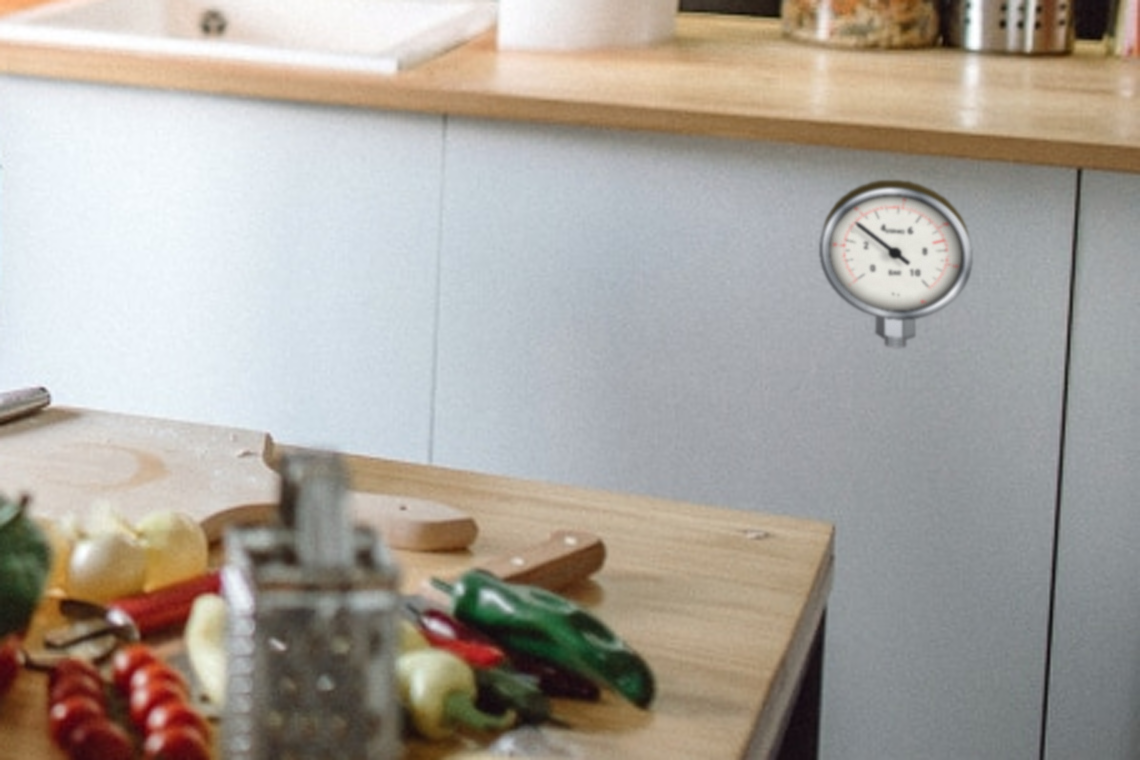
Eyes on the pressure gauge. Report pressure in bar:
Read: 3 bar
